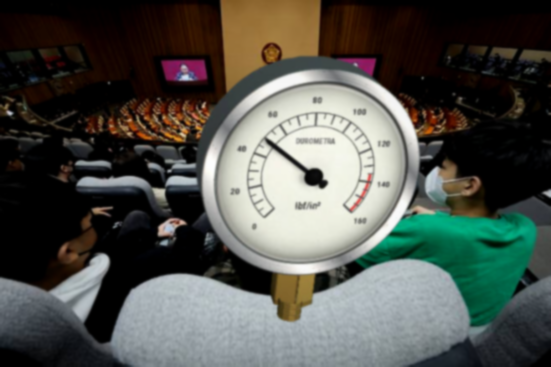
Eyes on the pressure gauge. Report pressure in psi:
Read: 50 psi
